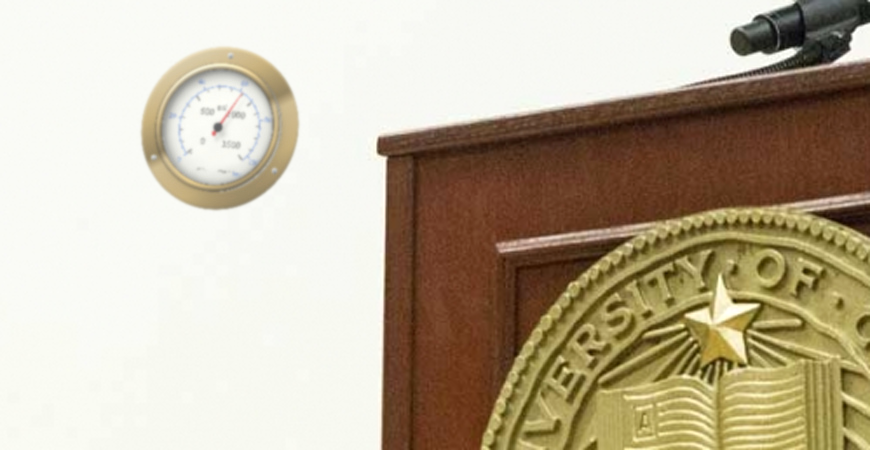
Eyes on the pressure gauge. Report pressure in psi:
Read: 900 psi
